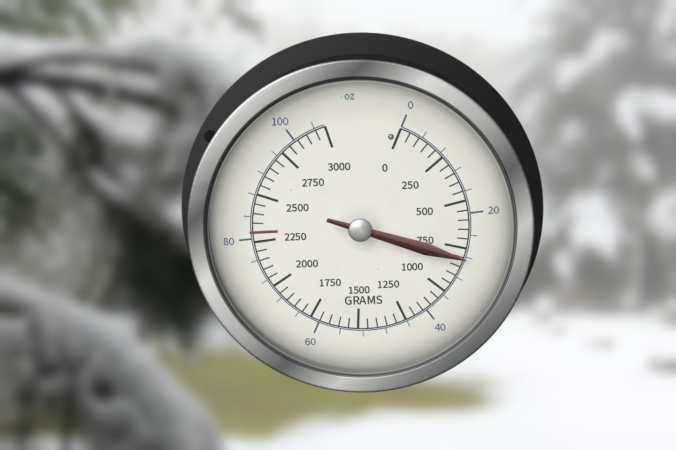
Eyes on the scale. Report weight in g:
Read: 800 g
